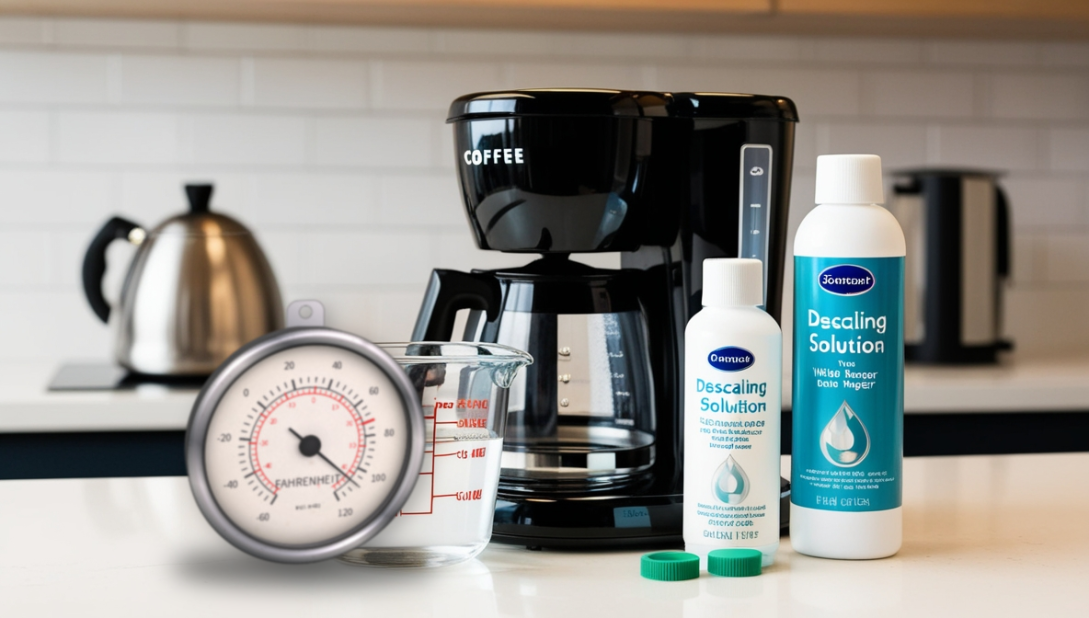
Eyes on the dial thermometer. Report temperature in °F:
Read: 108 °F
